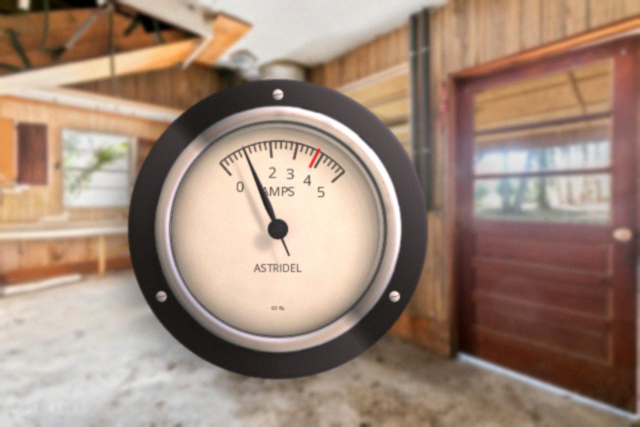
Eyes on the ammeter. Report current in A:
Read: 1 A
